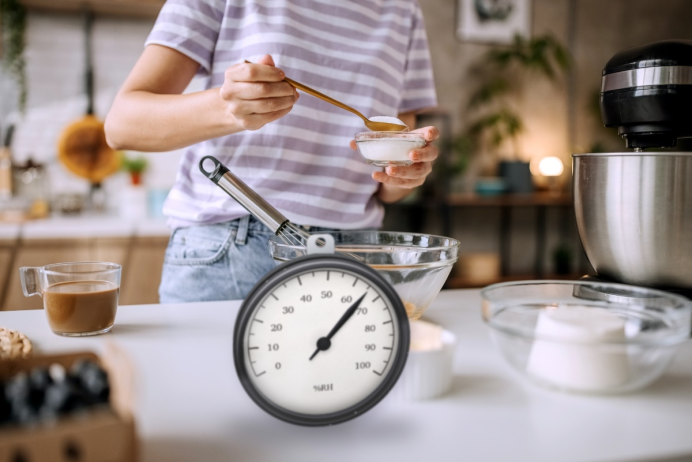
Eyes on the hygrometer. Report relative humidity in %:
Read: 65 %
